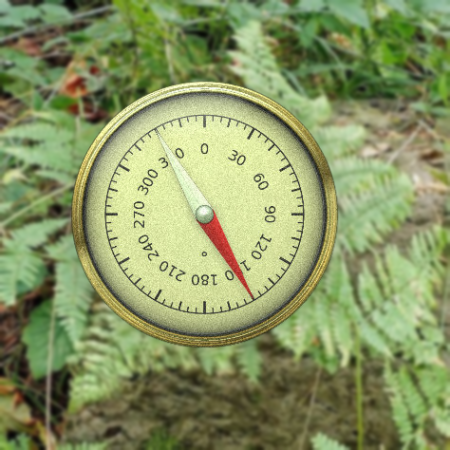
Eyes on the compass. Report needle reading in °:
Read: 150 °
